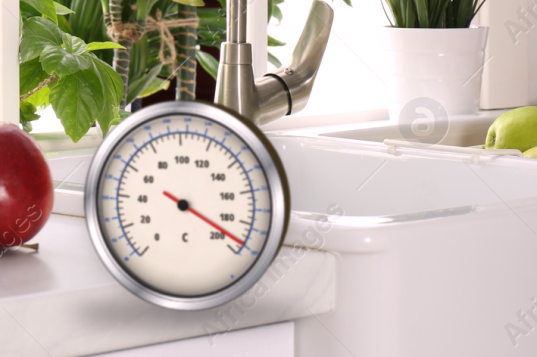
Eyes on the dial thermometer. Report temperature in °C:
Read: 192 °C
